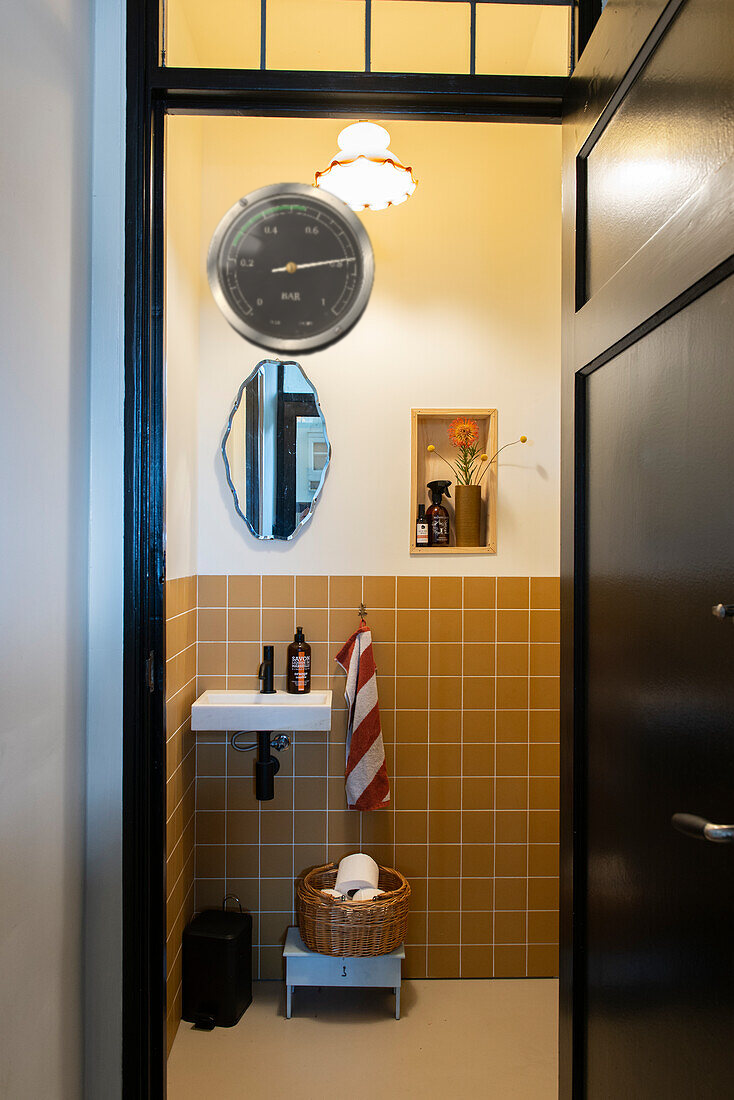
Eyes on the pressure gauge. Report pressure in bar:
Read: 0.8 bar
